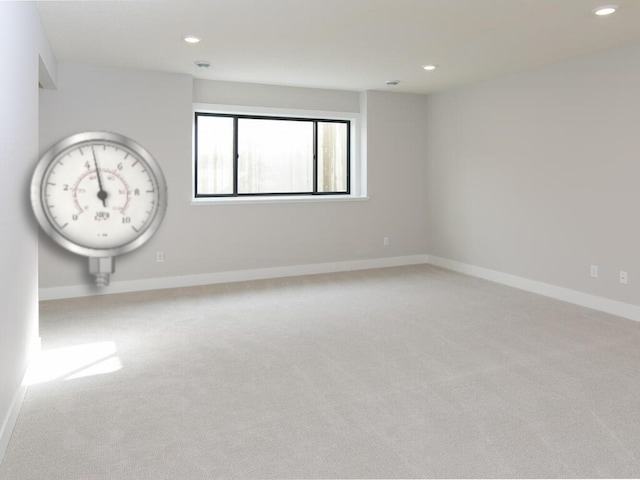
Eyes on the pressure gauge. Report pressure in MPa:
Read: 4.5 MPa
